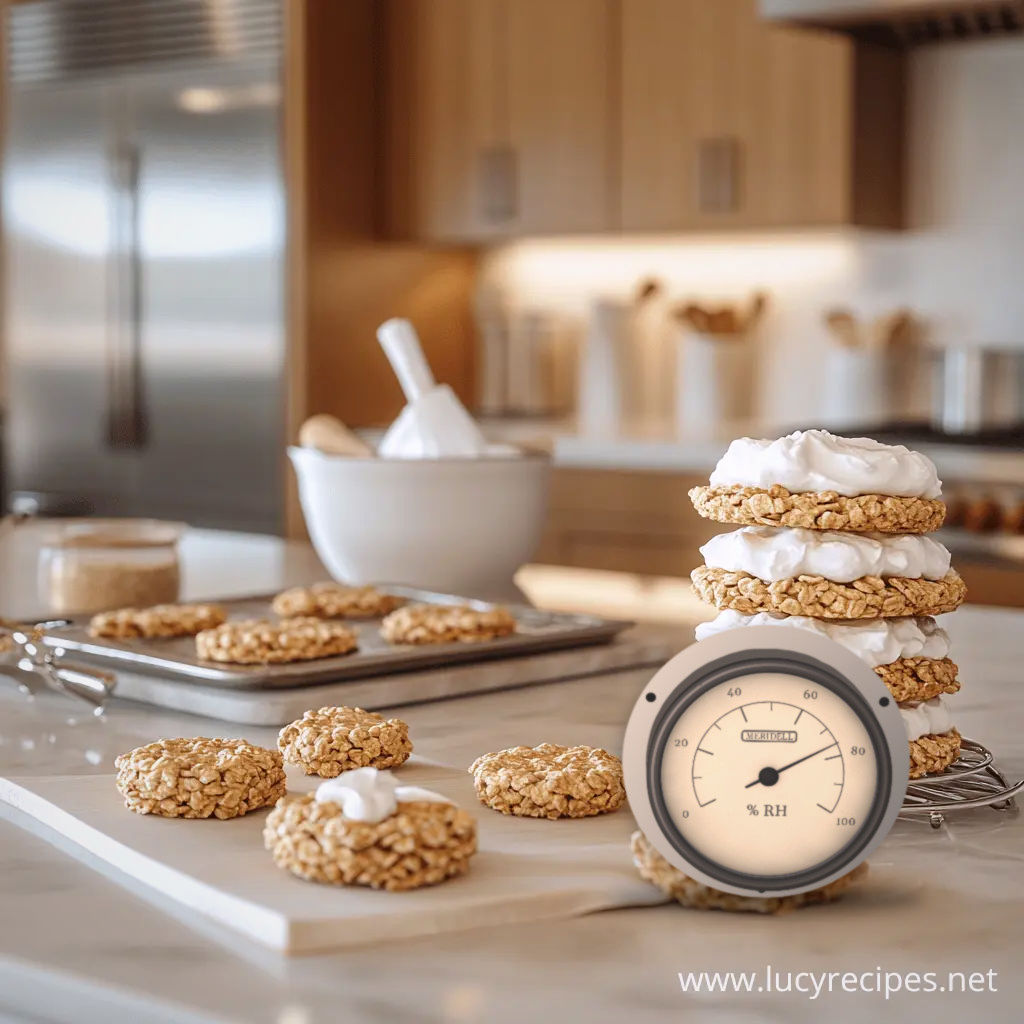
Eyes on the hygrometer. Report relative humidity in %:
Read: 75 %
